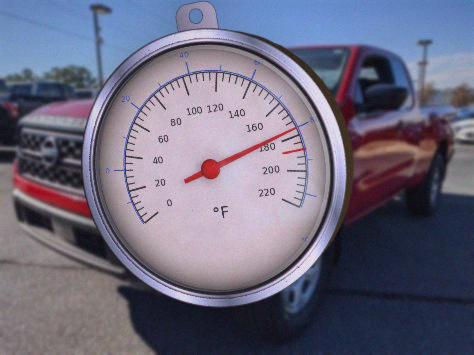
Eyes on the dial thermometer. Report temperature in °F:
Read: 176 °F
